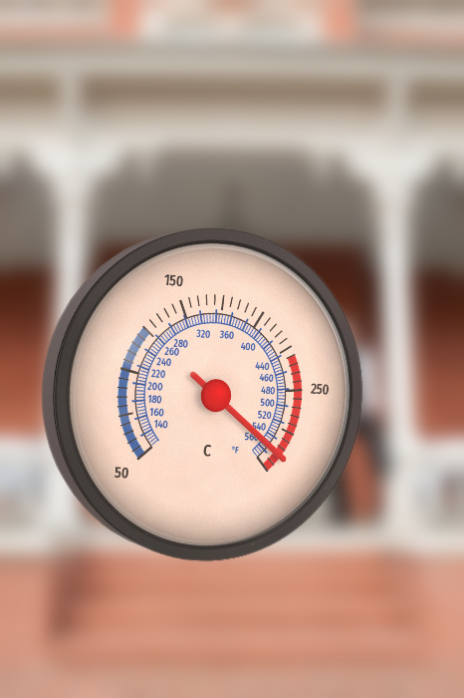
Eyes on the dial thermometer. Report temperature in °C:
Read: 290 °C
